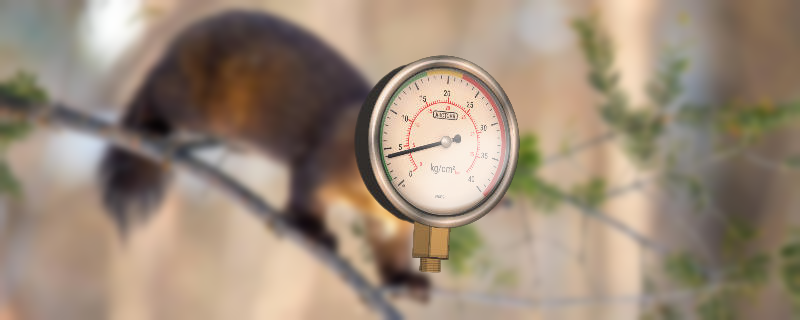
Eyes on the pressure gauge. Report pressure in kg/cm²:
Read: 4 kg/cm²
